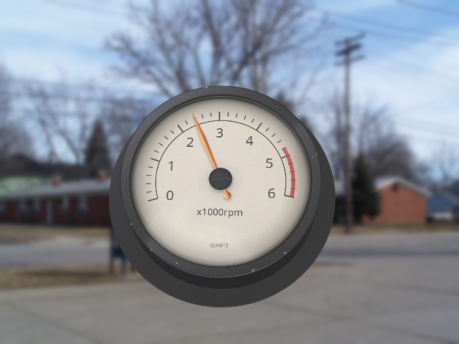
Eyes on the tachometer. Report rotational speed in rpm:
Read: 2400 rpm
